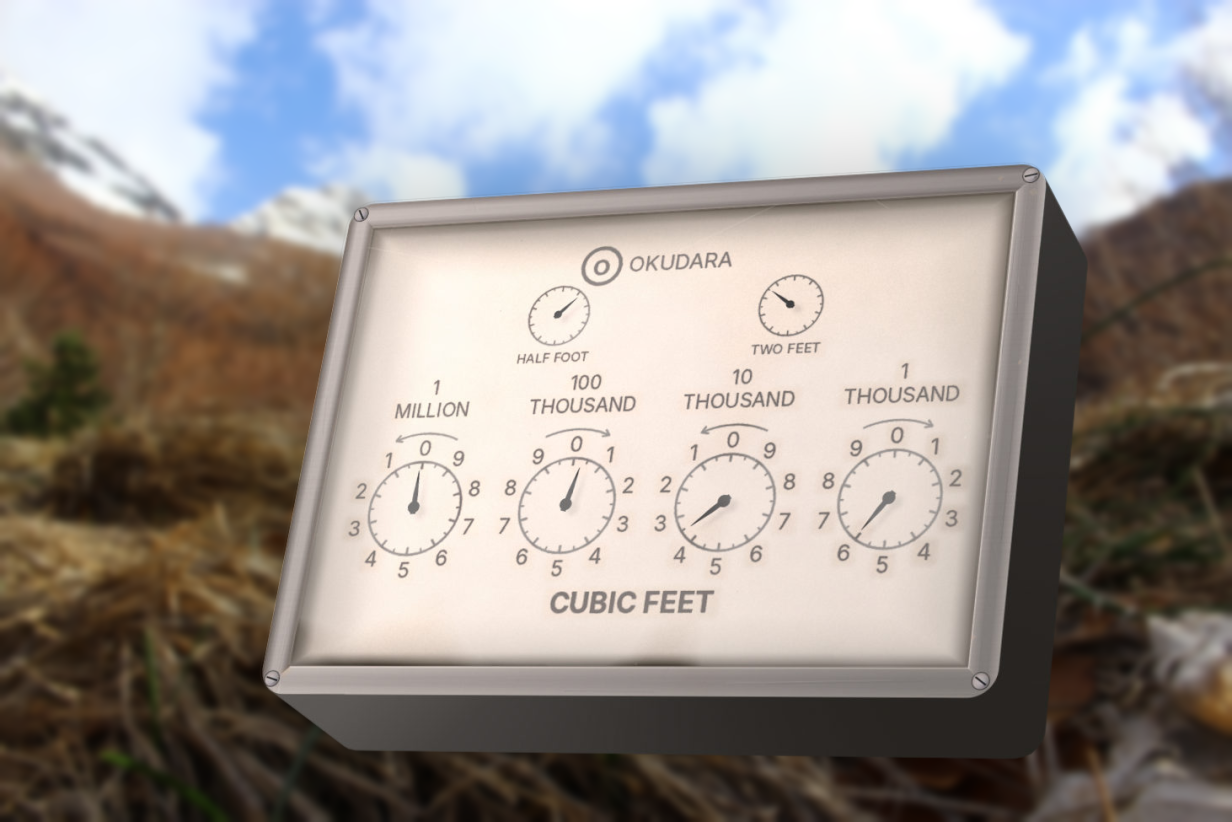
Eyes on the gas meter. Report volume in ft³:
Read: 3600 ft³
